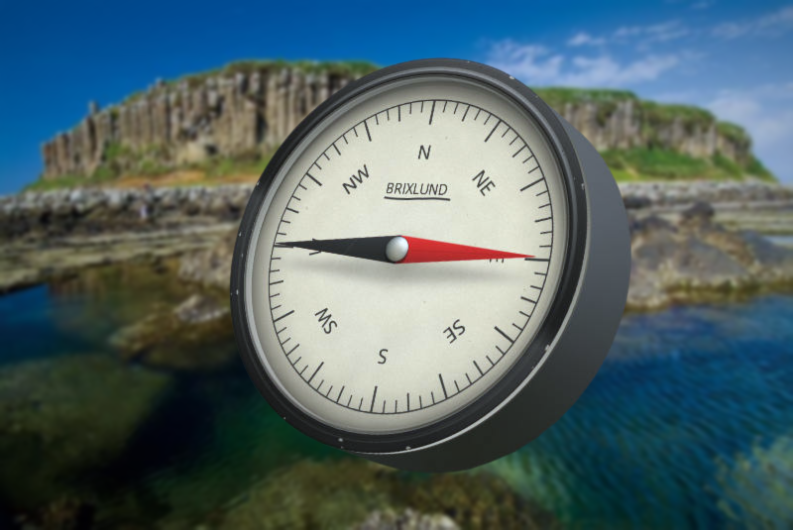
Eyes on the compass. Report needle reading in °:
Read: 90 °
